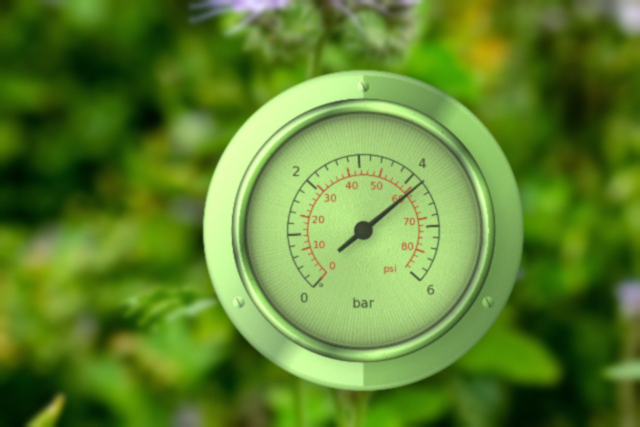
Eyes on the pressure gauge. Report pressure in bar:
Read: 4.2 bar
